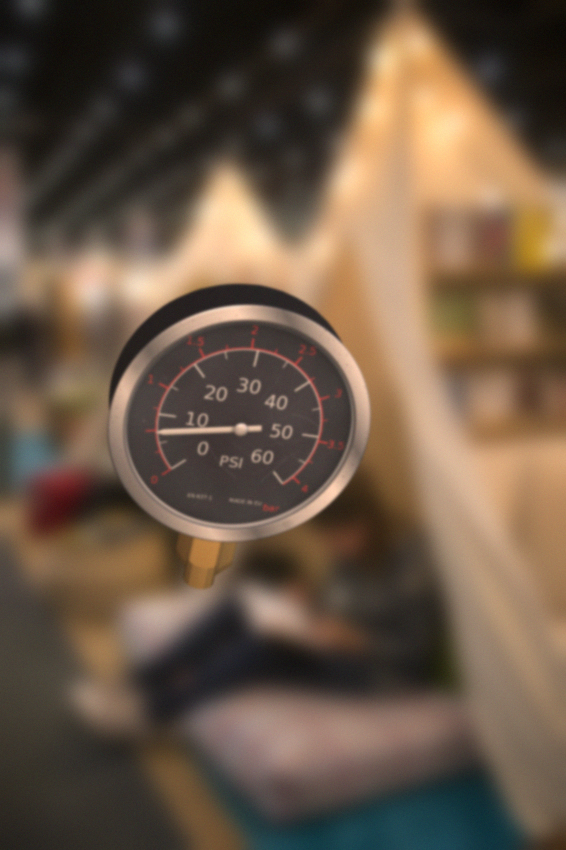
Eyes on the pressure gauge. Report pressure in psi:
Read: 7.5 psi
